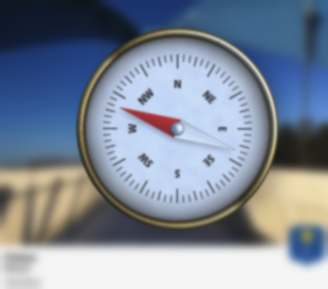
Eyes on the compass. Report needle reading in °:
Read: 290 °
